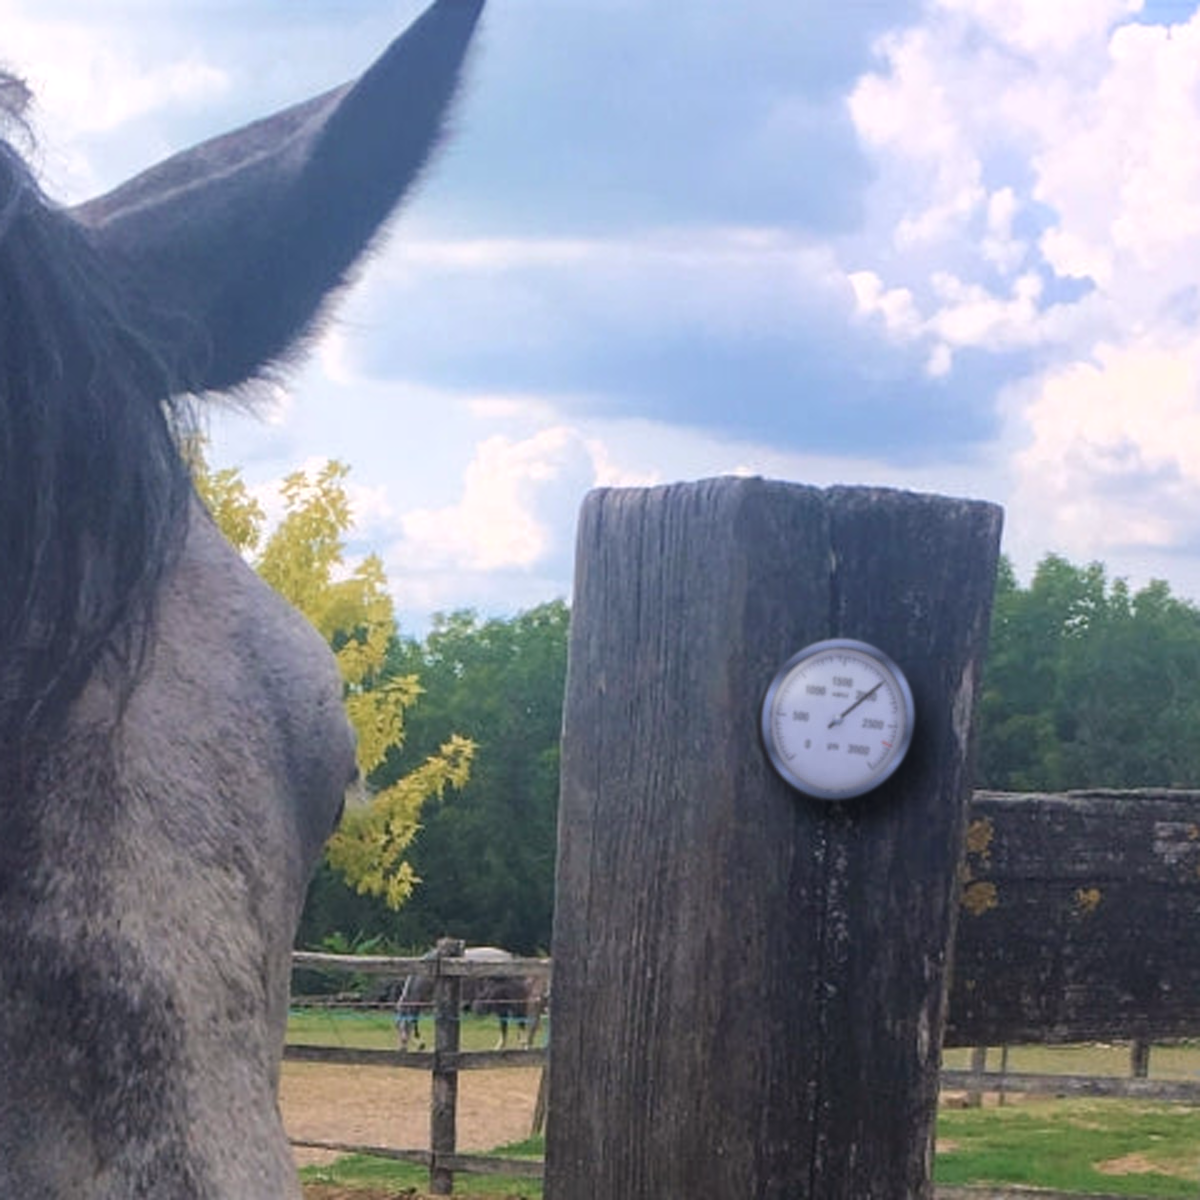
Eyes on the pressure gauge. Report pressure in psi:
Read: 2000 psi
